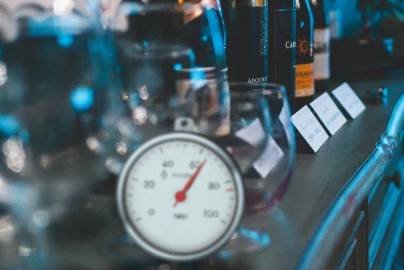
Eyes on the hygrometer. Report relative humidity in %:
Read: 64 %
